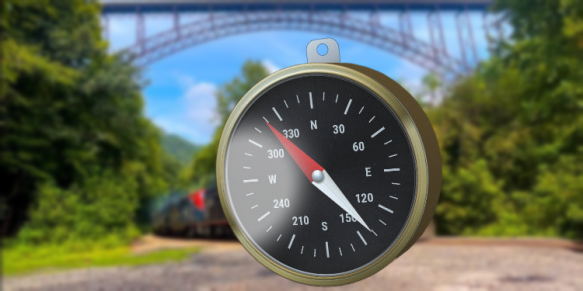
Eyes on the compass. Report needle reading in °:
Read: 320 °
